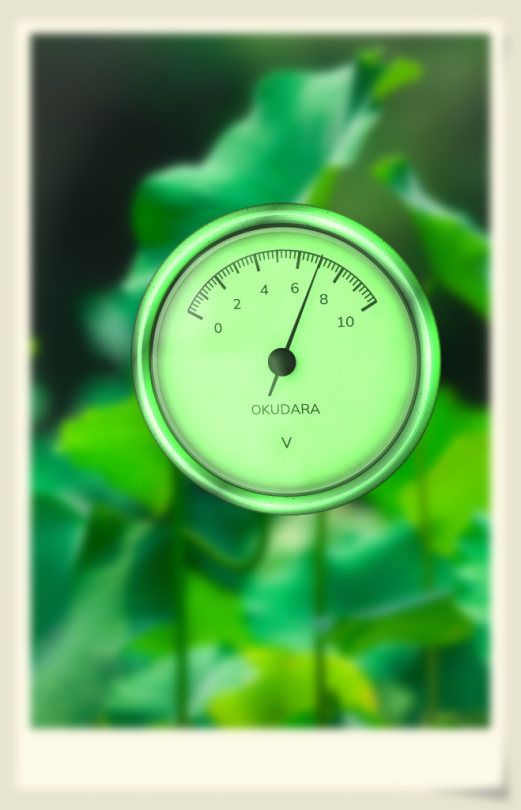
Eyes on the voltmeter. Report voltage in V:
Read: 7 V
